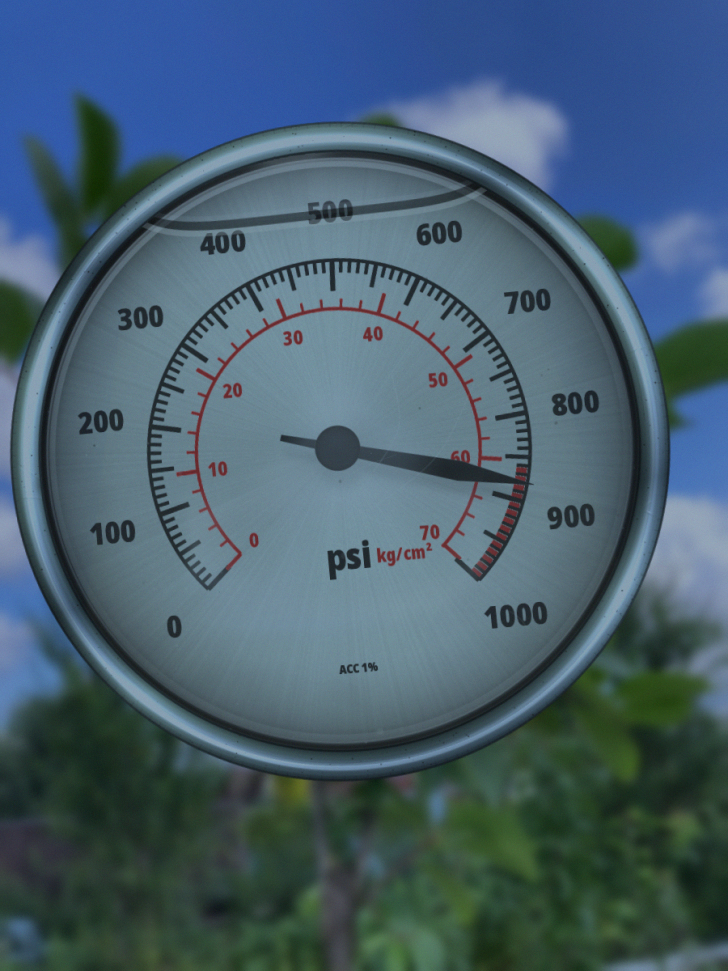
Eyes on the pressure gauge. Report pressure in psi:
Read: 880 psi
